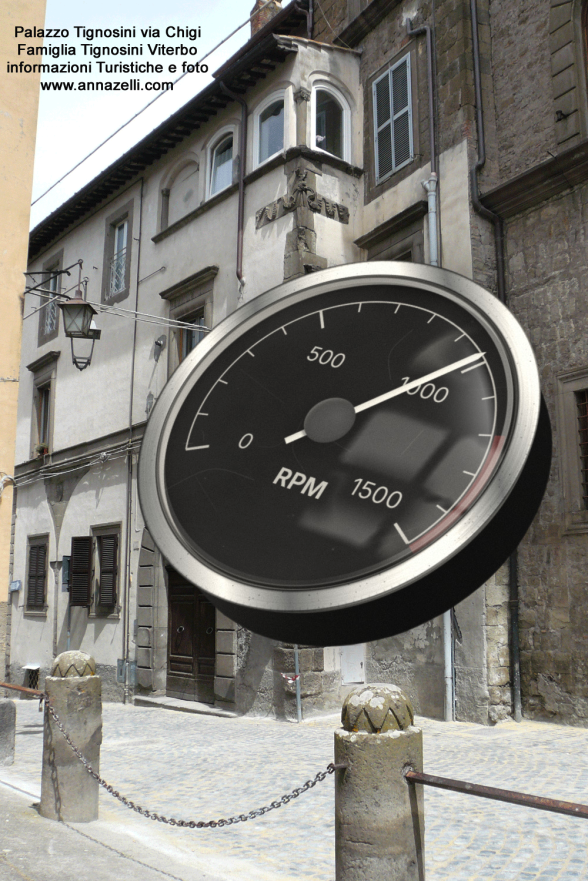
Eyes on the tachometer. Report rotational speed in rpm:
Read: 1000 rpm
